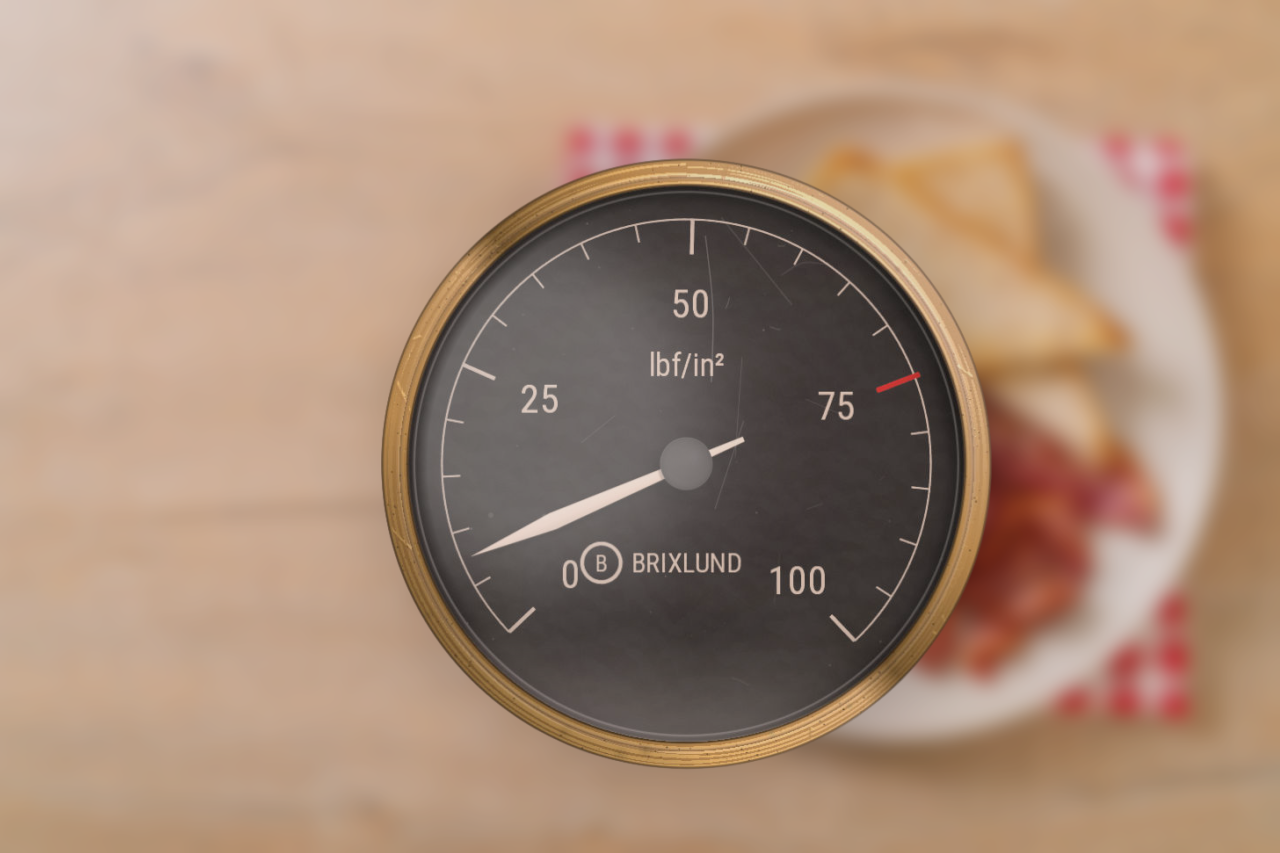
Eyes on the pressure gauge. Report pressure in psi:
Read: 7.5 psi
